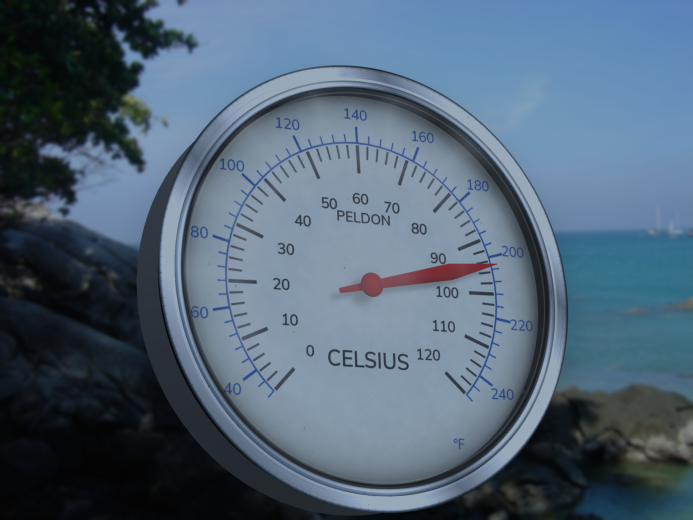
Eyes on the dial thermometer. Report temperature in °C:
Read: 95 °C
